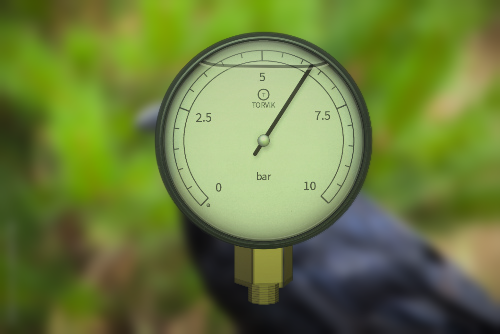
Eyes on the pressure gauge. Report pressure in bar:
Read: 6.25 bar
